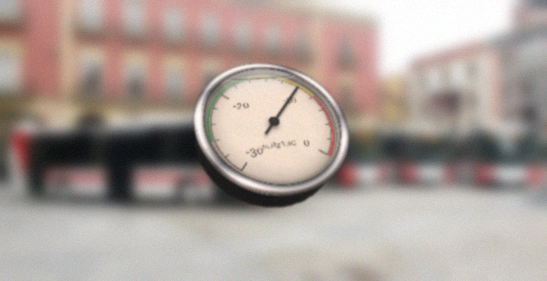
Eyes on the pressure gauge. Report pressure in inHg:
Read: -10 inHg
